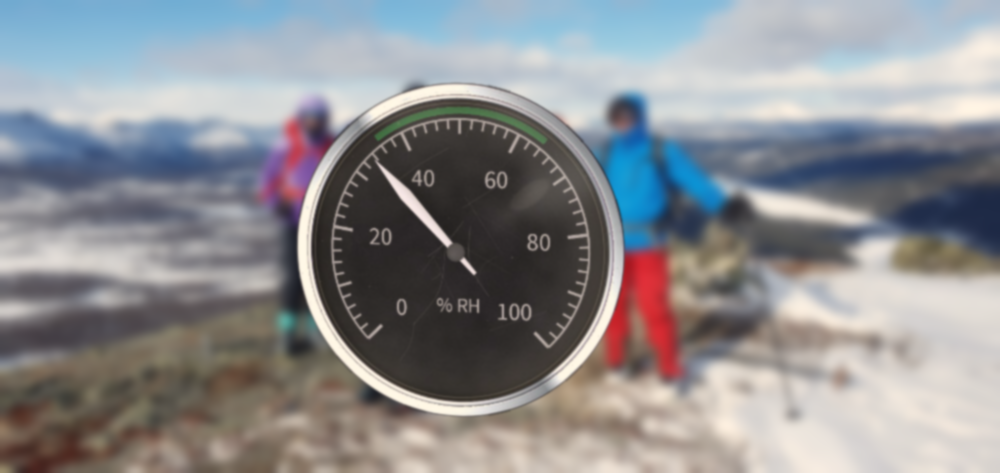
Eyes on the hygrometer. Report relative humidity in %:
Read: 34 %
